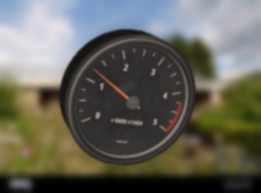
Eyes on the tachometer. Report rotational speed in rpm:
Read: 1250 rpm
